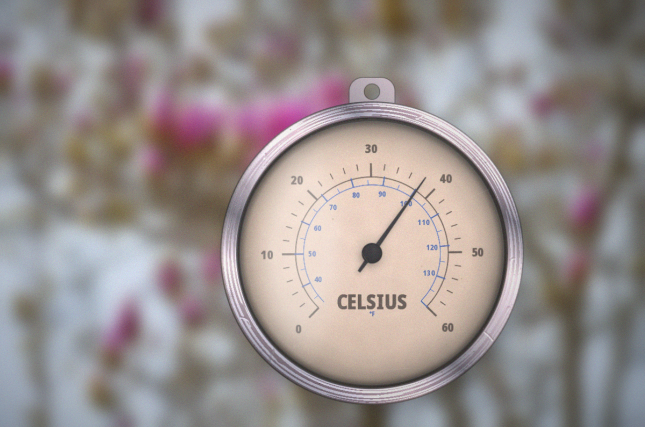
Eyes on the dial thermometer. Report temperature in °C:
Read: 38 °C
